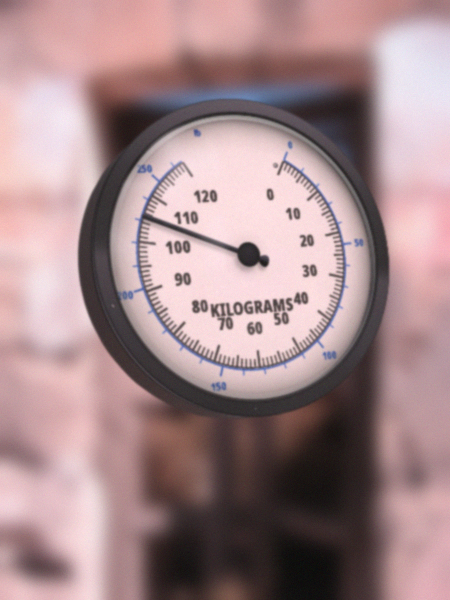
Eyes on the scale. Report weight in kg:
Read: 105 kg
